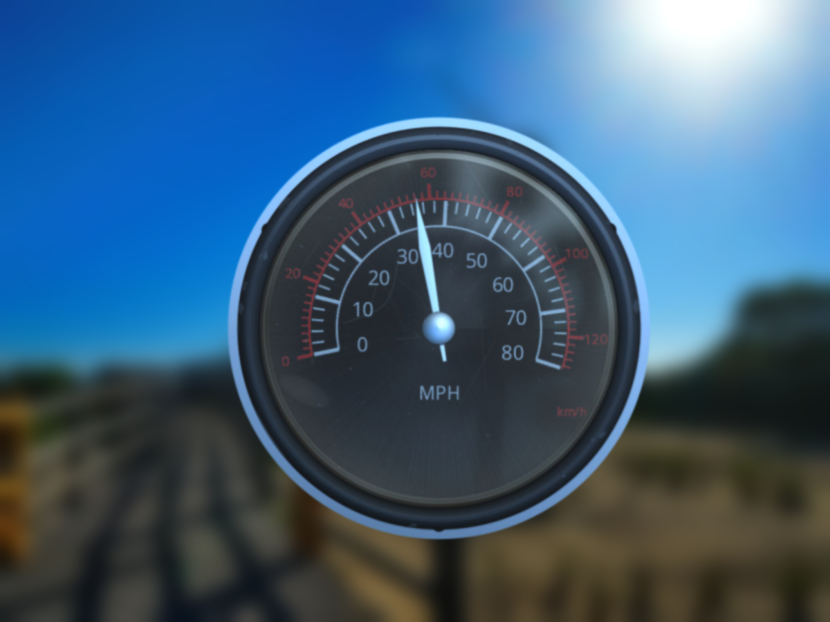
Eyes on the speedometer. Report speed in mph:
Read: 35 mph
